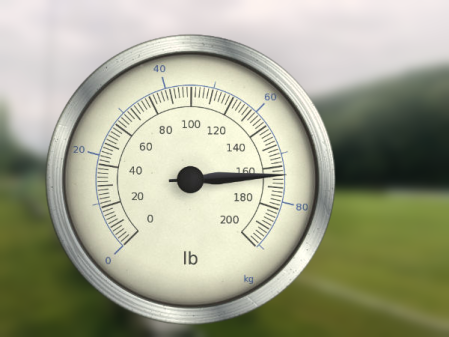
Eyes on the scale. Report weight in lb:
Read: 164 lb
